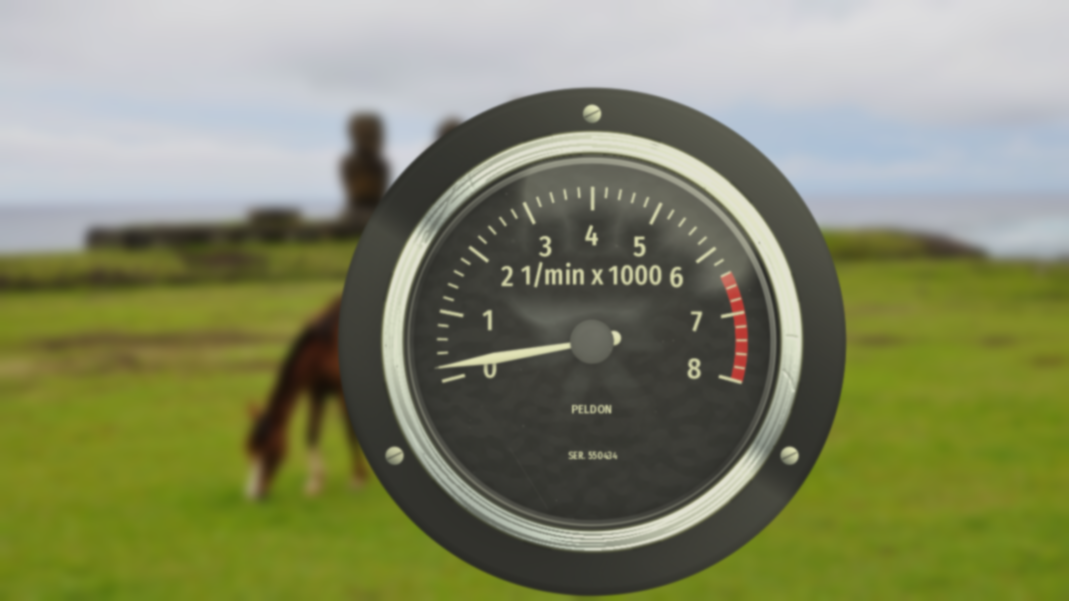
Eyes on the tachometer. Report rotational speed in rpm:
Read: 200 rpm
